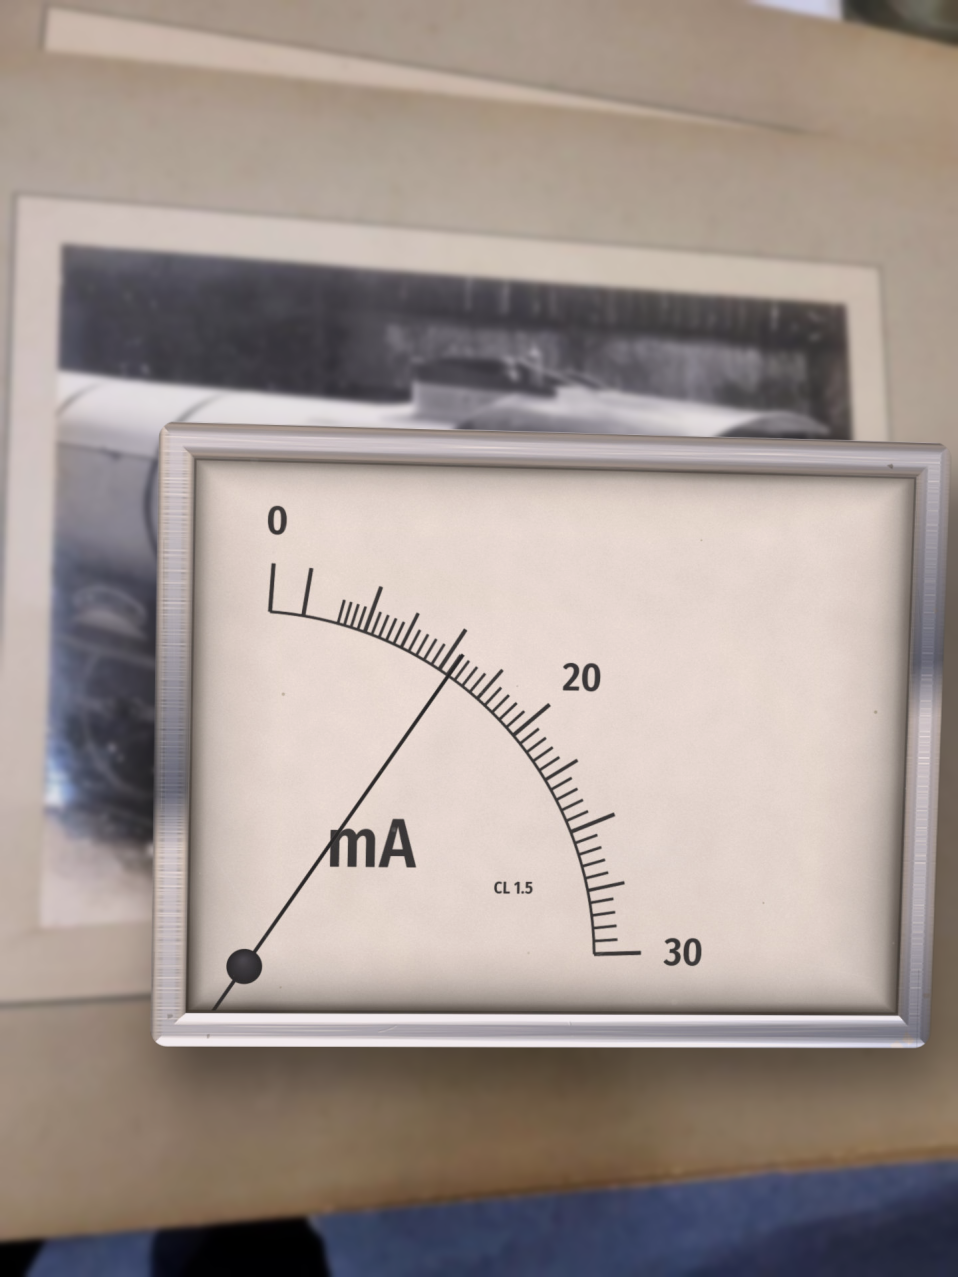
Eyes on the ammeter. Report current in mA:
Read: 15.5 mA
